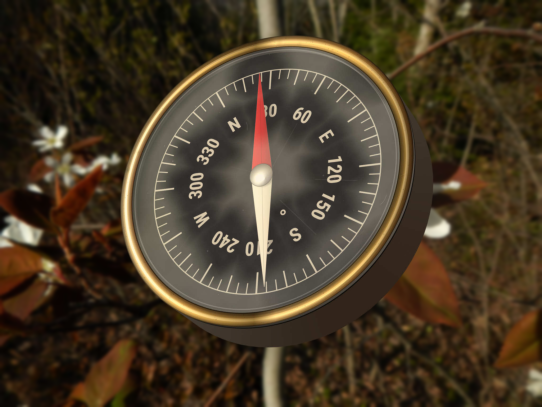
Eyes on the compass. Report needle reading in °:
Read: 25 °
